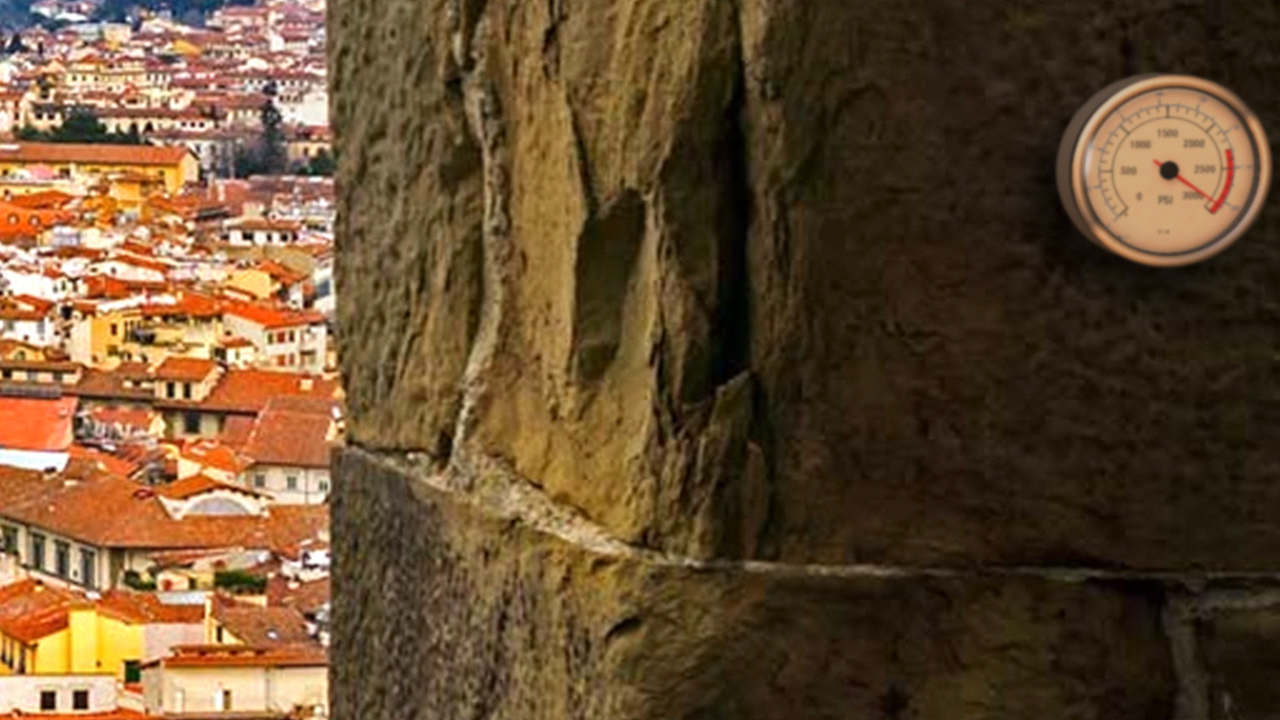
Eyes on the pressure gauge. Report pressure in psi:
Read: 2900 psi
